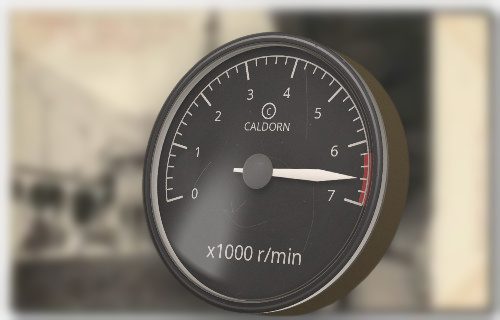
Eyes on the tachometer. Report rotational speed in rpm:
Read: 6600 rpm
